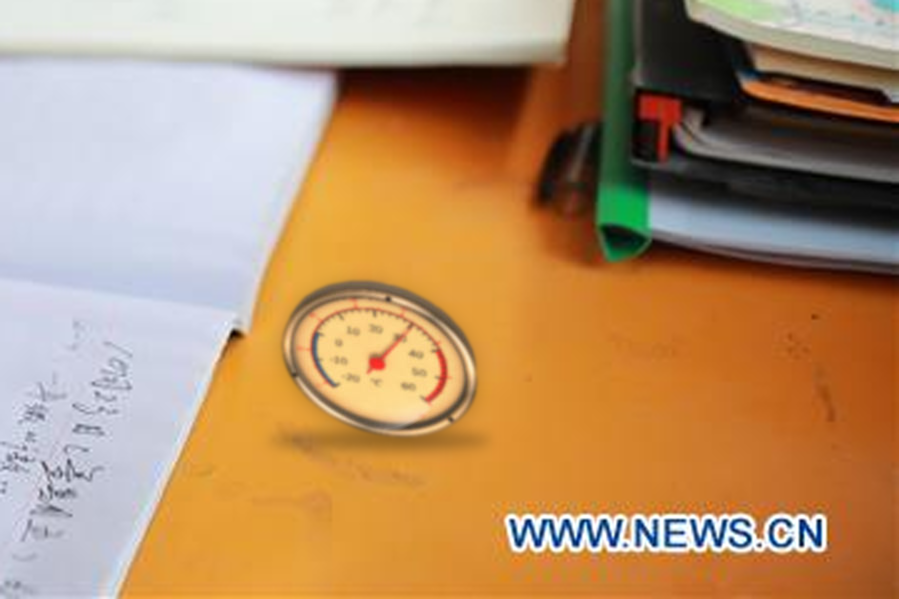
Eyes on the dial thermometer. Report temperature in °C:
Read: 30 °C
